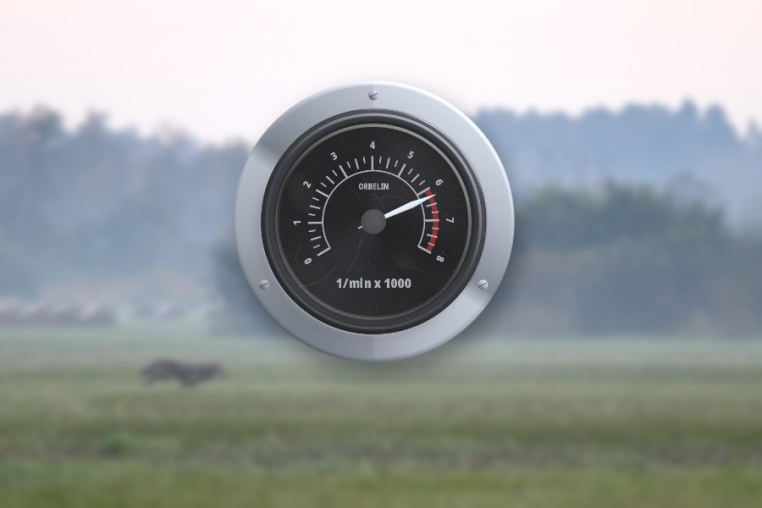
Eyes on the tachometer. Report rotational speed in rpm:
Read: 6250 rpm
